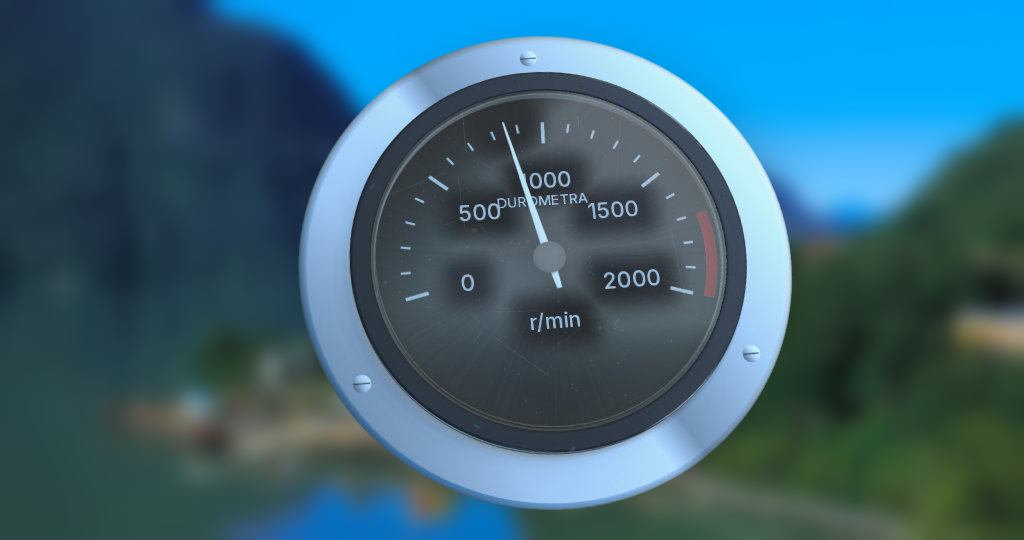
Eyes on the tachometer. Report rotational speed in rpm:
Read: 850 rpm
